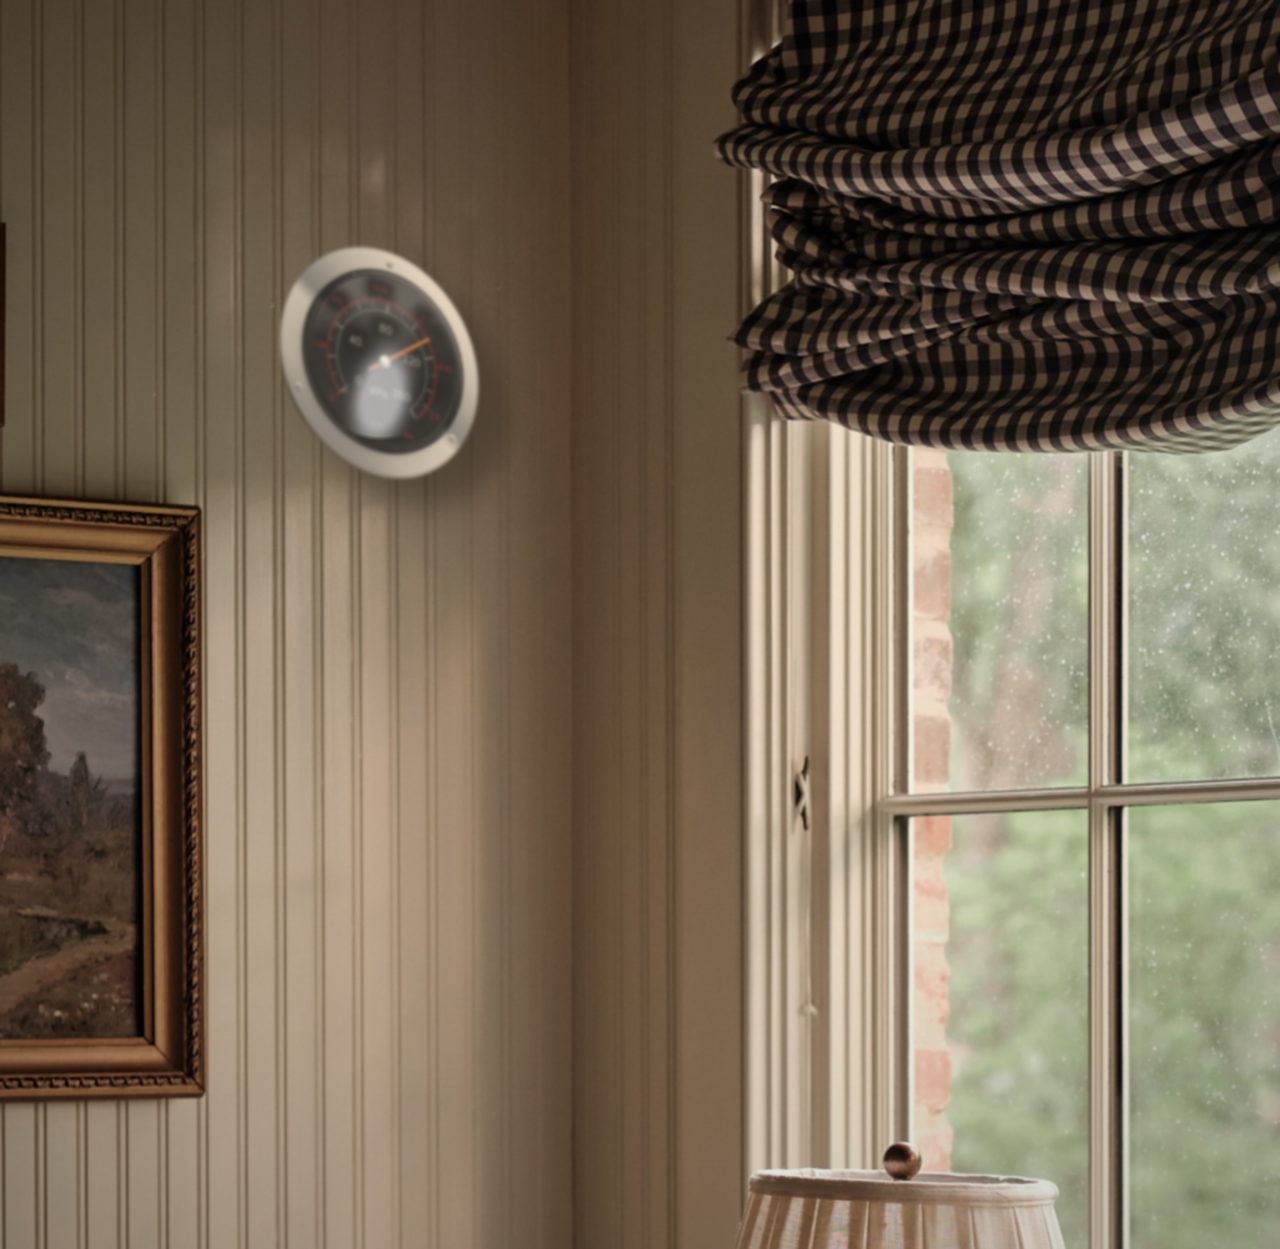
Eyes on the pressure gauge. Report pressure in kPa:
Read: 110 kPa
